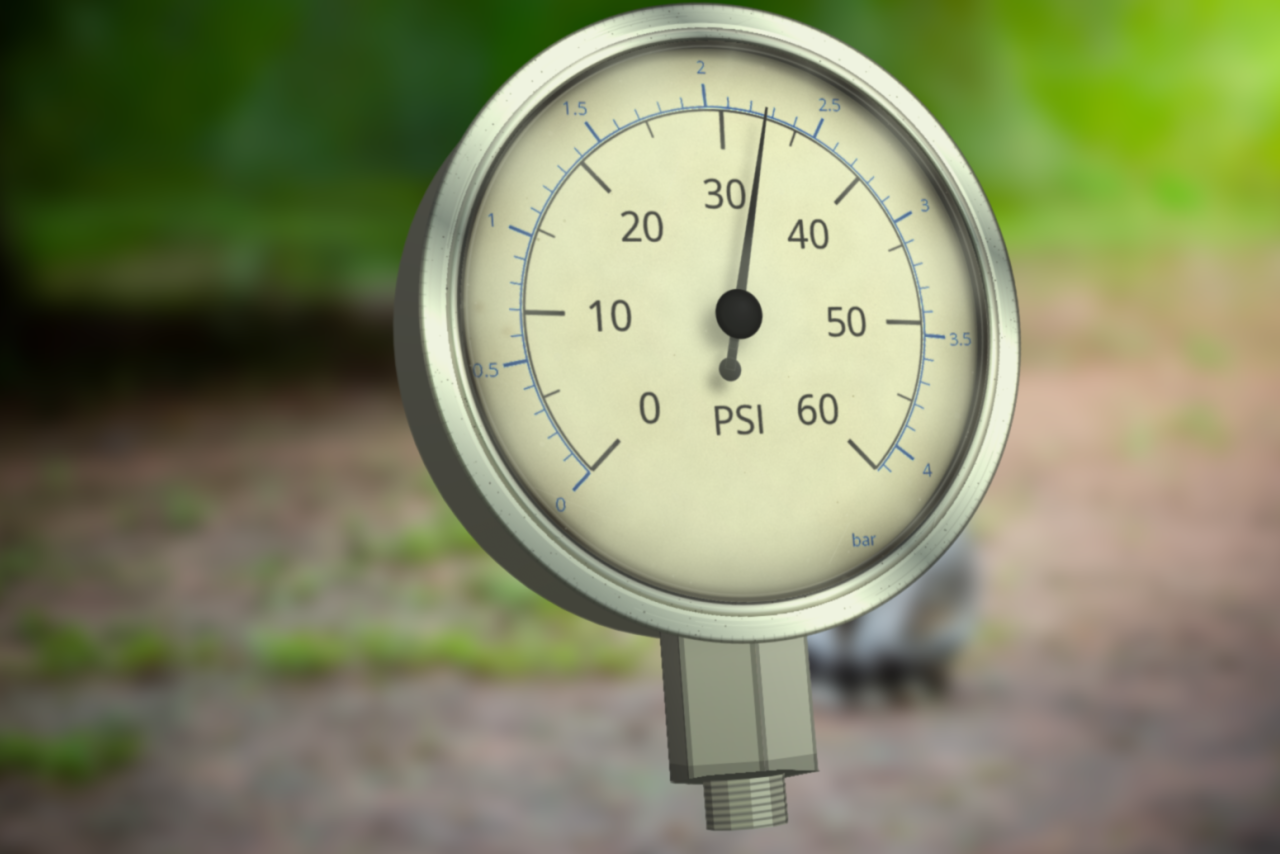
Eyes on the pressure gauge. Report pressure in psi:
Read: 32.5 psi
